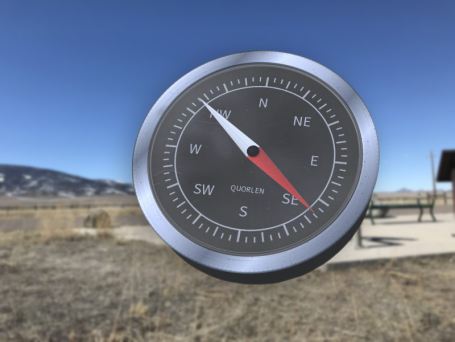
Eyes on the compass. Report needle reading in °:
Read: 130 °
